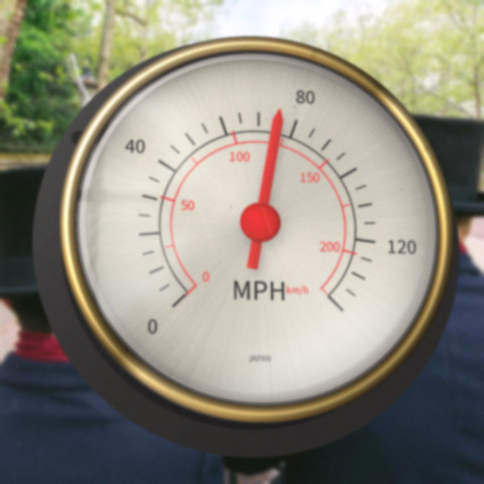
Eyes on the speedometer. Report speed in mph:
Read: 75 mph
